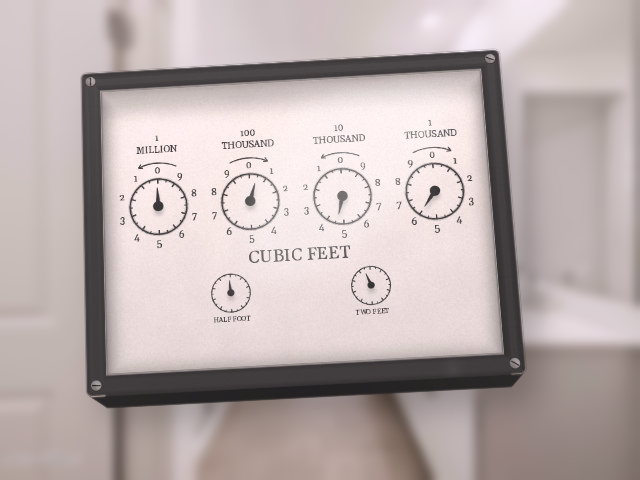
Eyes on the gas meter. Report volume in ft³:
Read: 4600 ft³
